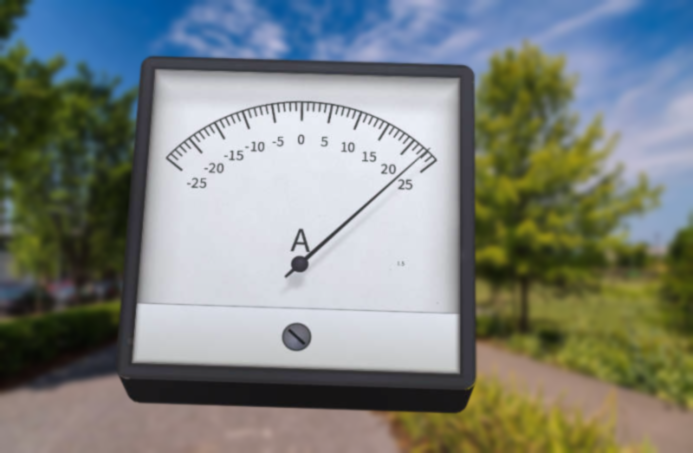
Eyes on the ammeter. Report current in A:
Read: 23 A
